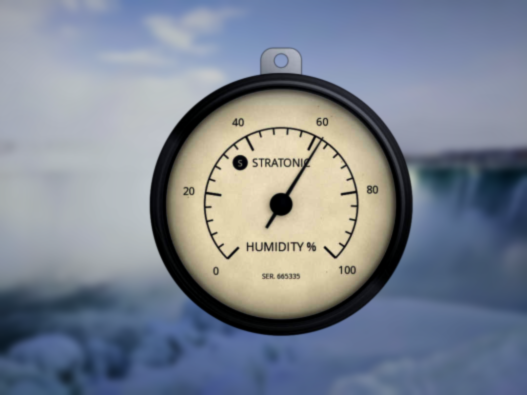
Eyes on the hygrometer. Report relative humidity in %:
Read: 62 %
